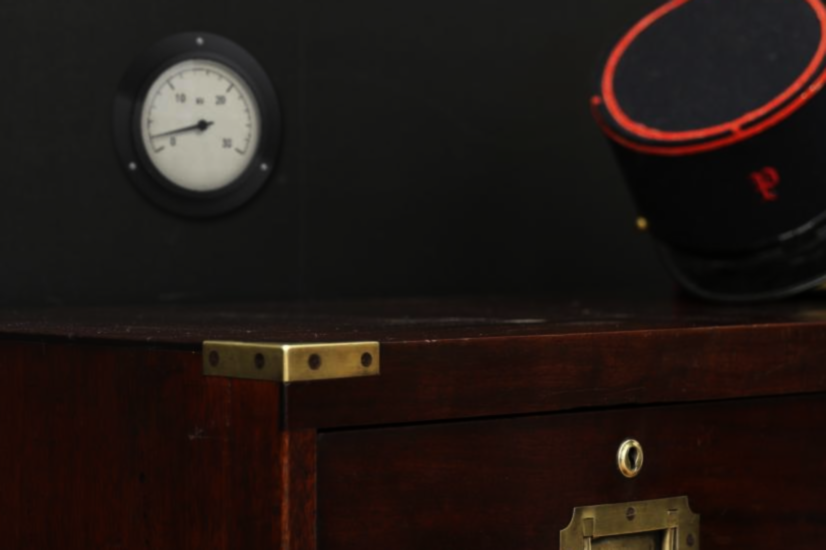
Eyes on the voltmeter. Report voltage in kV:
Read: 2 kV
